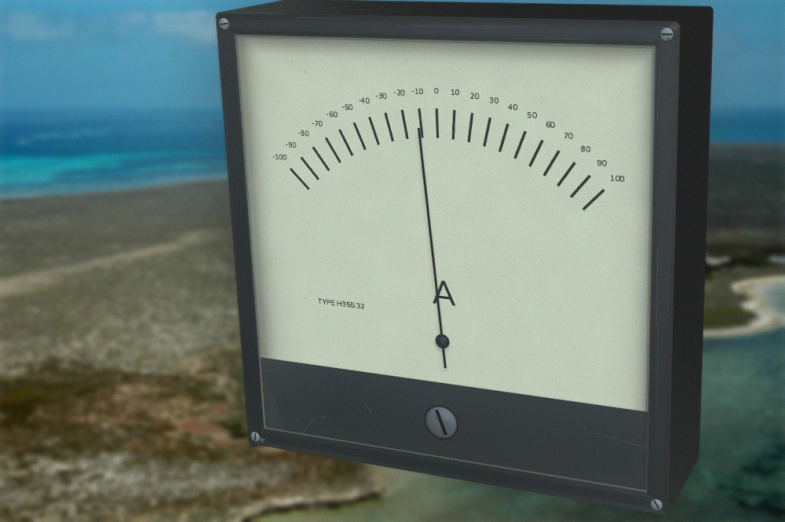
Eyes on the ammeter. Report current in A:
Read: -10 A
